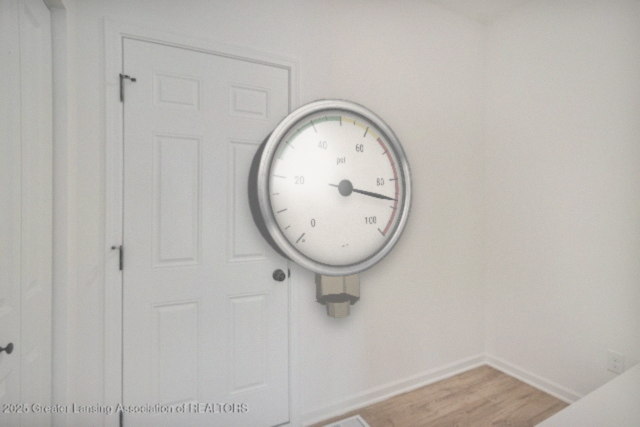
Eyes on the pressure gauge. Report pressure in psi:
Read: 87.5 psi
